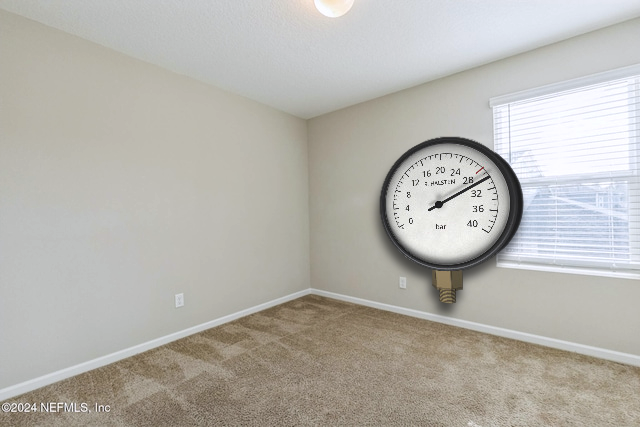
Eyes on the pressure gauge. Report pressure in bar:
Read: 30 bar
